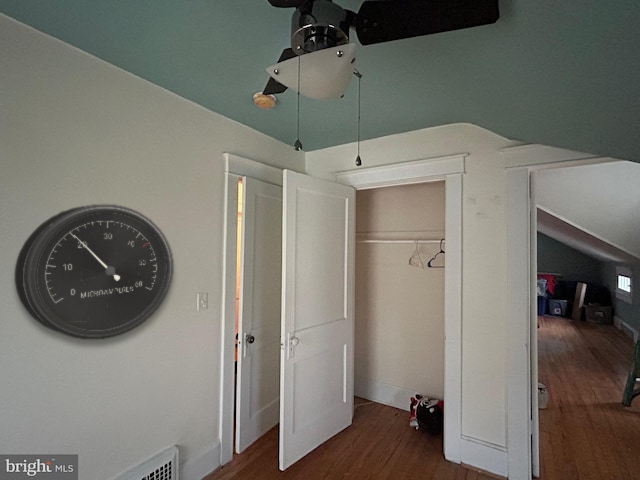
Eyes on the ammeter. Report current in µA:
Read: 20 µA
